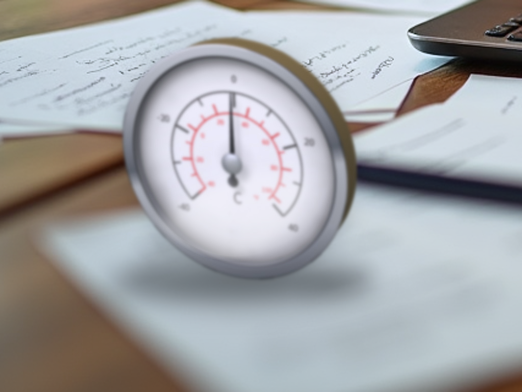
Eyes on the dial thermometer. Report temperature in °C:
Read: 0 °C
